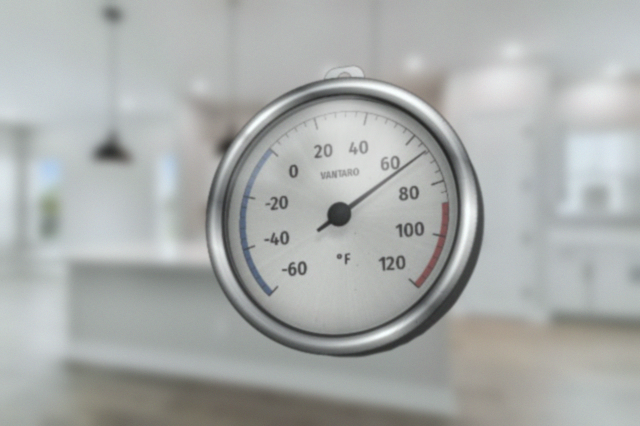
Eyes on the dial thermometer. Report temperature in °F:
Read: 68 °F
